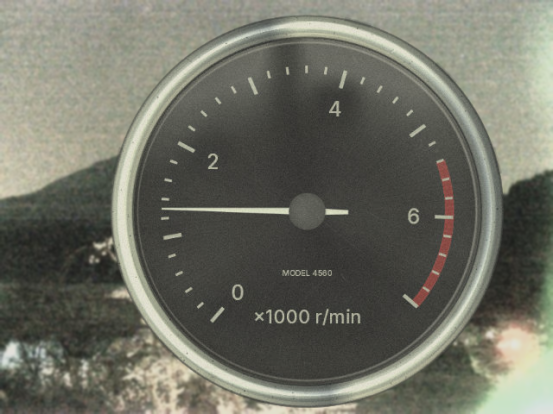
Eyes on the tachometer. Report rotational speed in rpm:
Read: 1300 rpm
